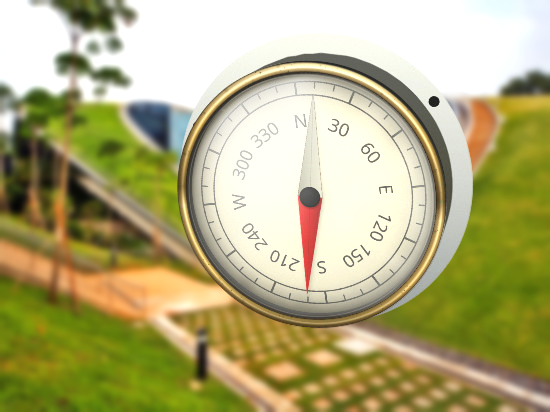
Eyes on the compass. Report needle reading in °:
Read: 190 °
